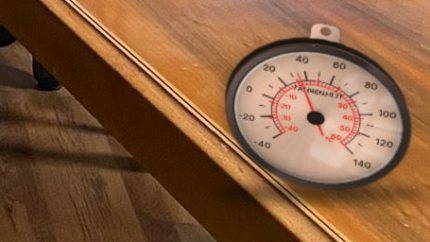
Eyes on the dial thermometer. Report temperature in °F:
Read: 35 °F
